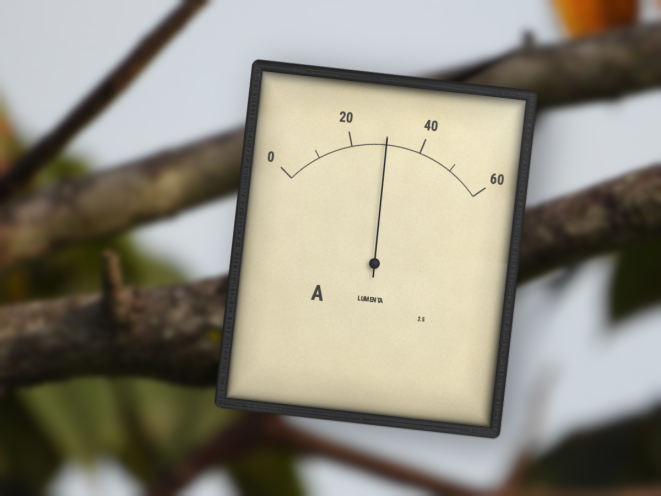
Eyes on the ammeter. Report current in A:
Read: 30 A
